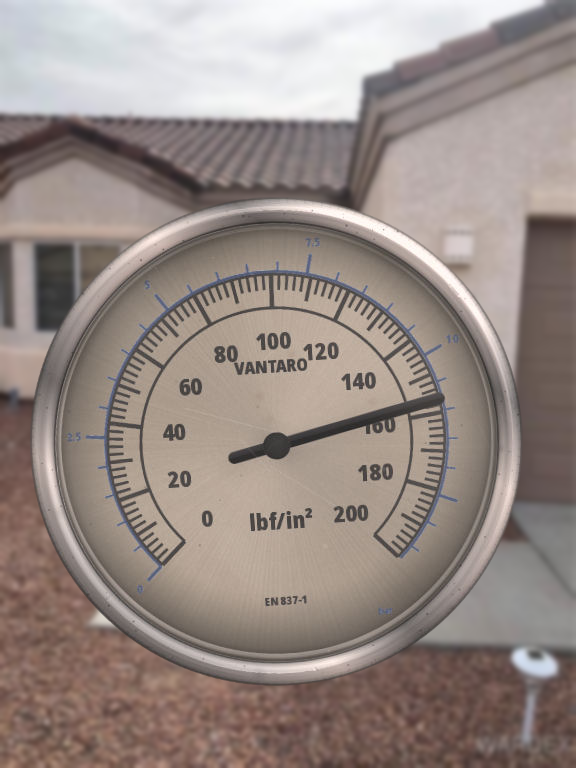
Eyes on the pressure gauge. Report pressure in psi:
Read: 156 psi
